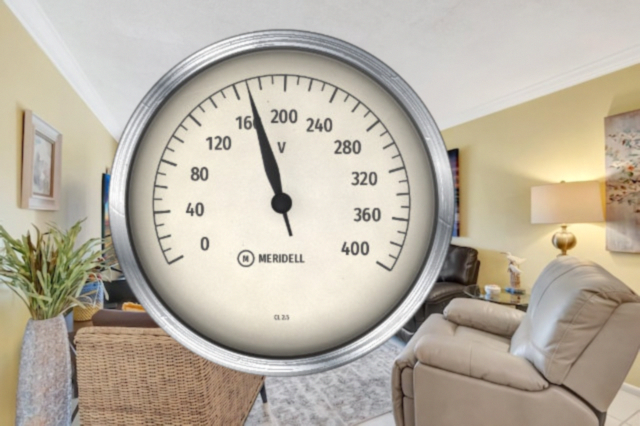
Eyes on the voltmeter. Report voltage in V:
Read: 170 V
